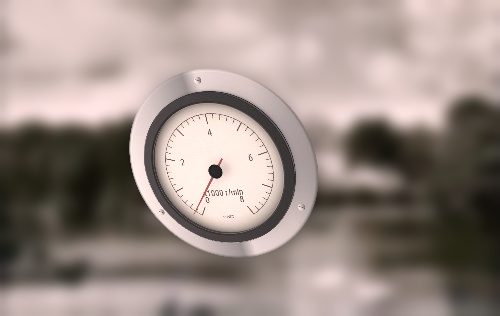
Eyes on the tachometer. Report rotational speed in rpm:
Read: 200 rpm
